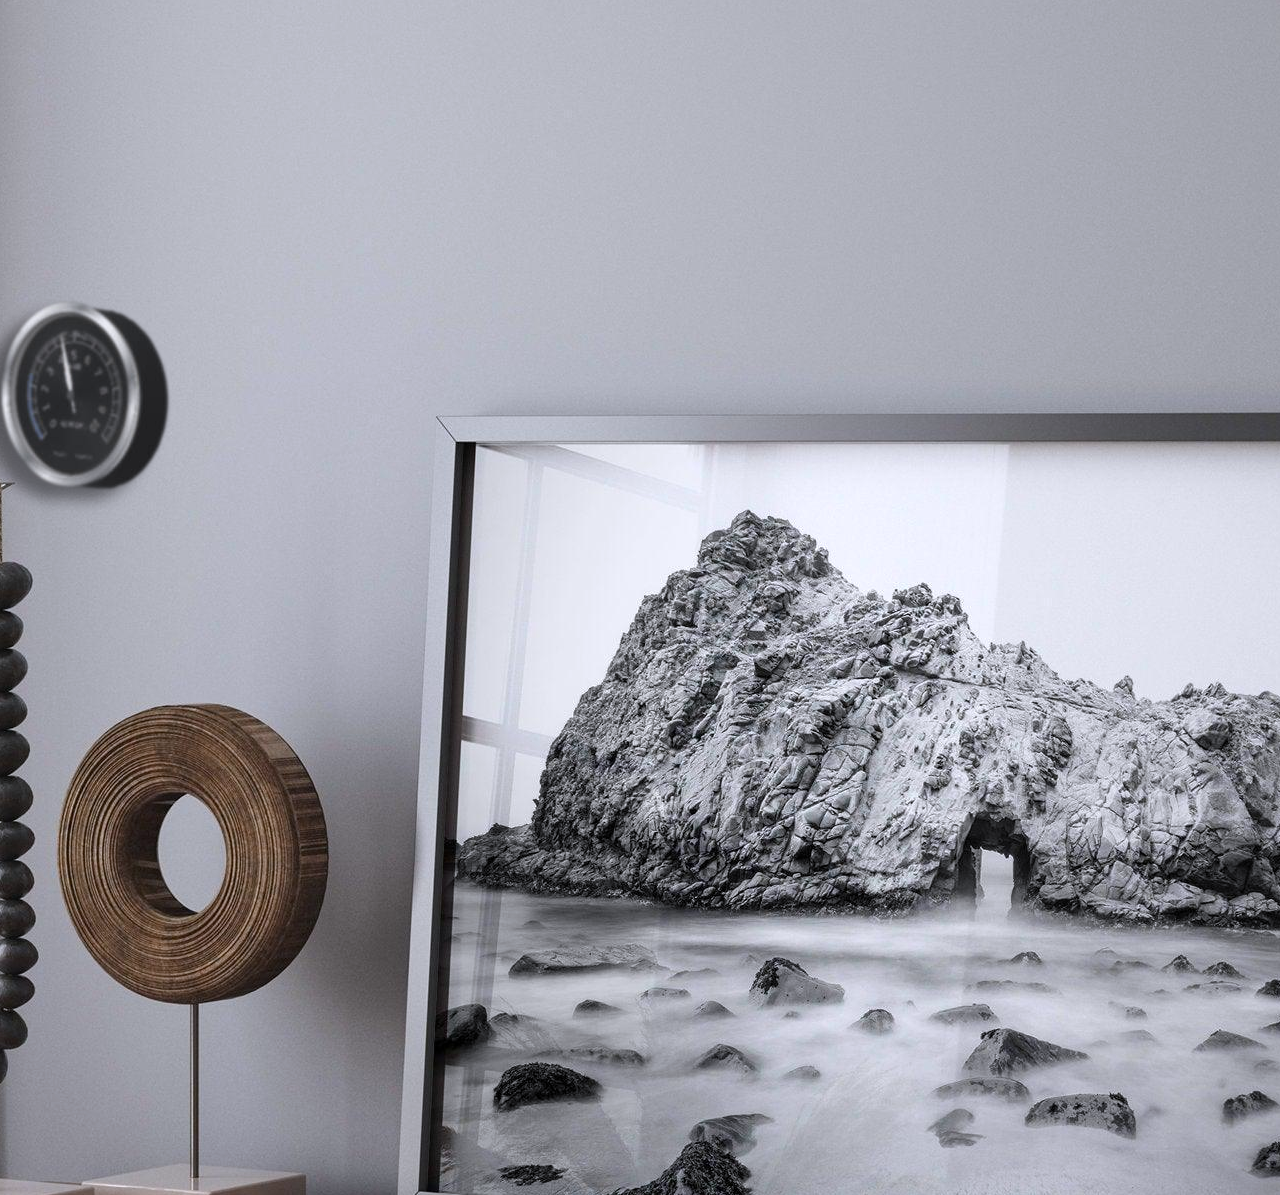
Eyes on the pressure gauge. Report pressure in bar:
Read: 4.5 bar
